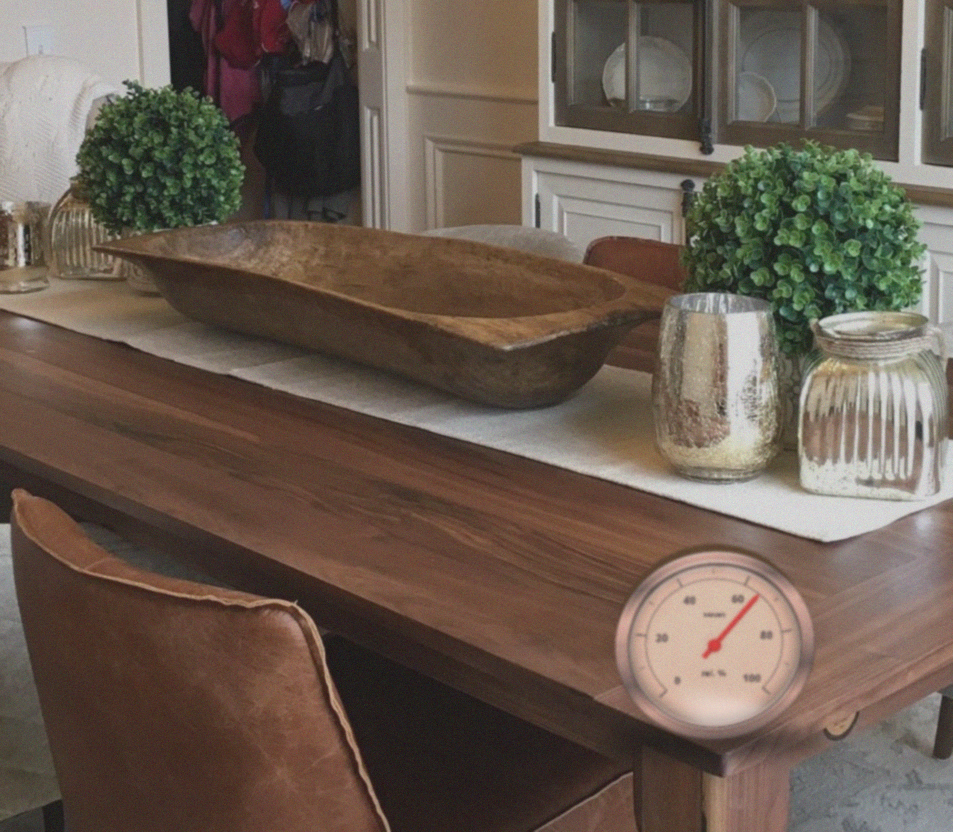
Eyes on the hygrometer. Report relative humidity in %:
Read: 65 %
